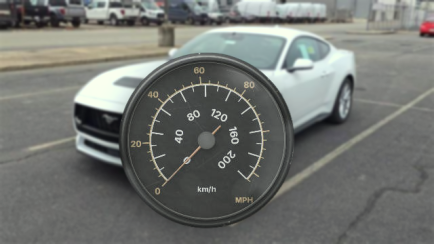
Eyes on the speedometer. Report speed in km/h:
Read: 0 km/h
